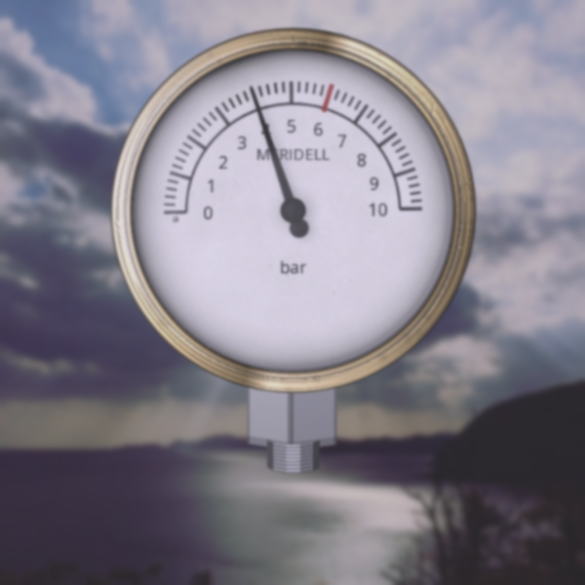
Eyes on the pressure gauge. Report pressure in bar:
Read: 4 bar
